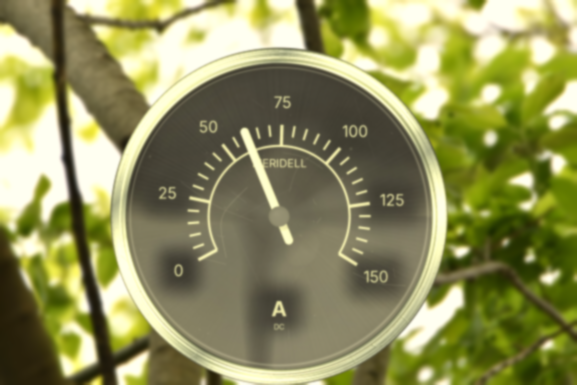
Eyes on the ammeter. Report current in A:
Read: 60 A
